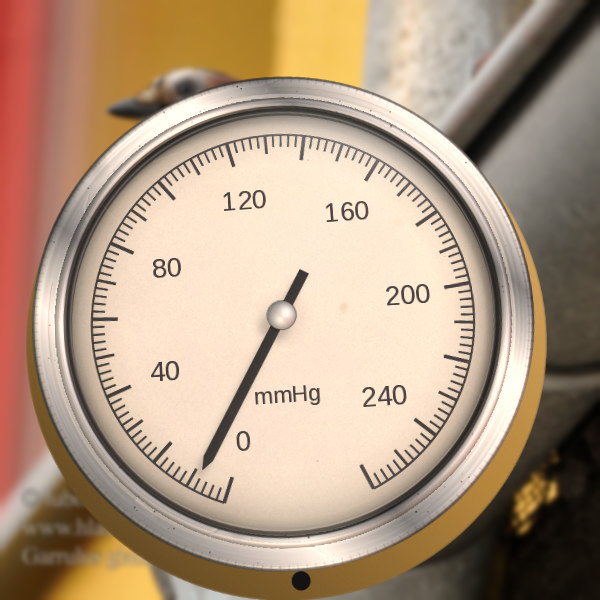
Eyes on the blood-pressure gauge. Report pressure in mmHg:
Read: 8 mmHg
